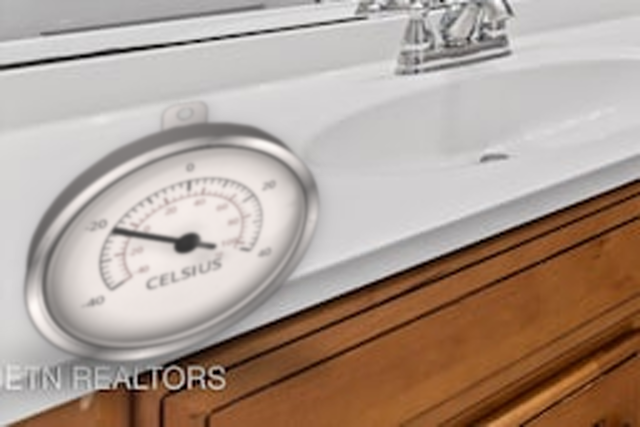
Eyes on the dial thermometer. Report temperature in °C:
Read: -20 °C
